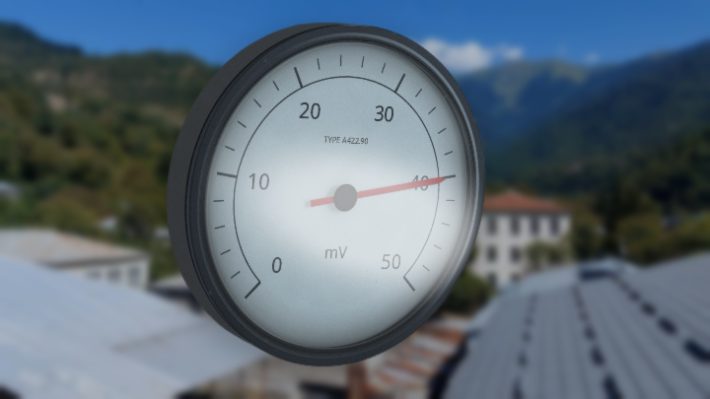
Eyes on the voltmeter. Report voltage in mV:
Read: 40 mV
